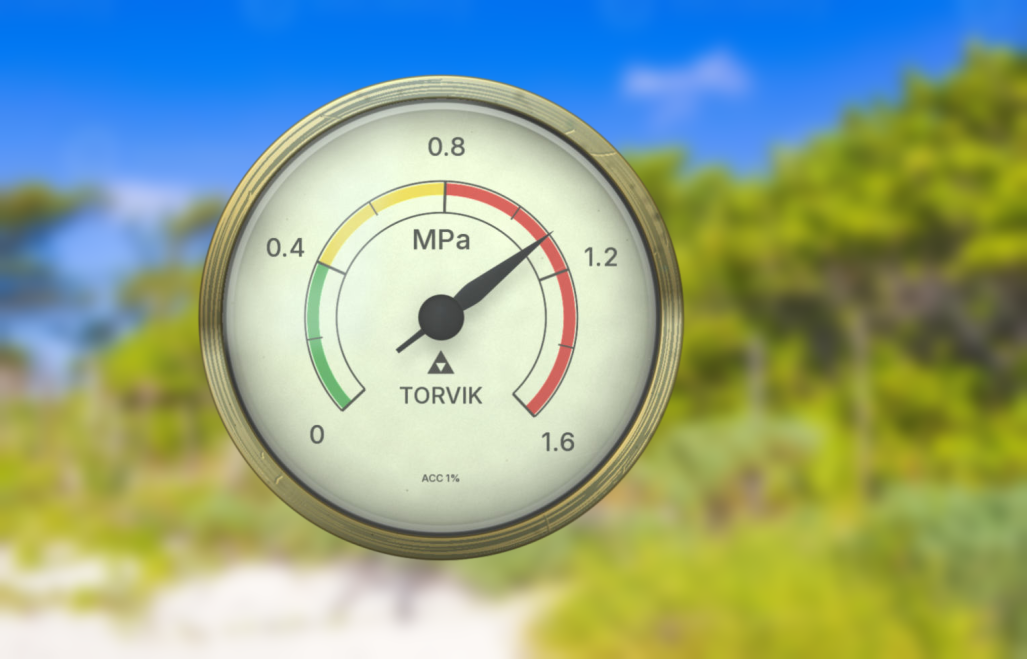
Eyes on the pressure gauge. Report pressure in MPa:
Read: 1.1 MPa
